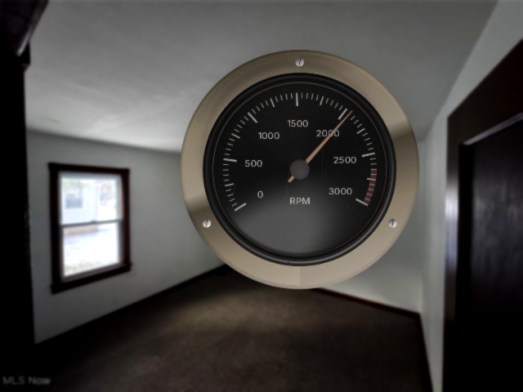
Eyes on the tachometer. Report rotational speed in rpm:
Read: 2050 rpm
